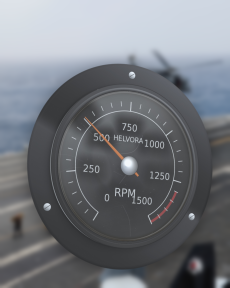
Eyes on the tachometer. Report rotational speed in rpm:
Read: 500 rpm
